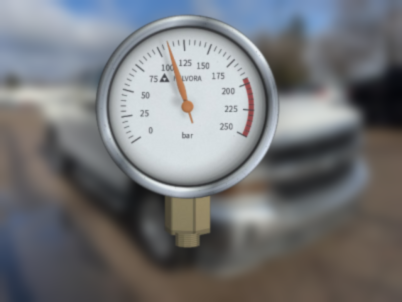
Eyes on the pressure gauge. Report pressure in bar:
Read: 110 bar
